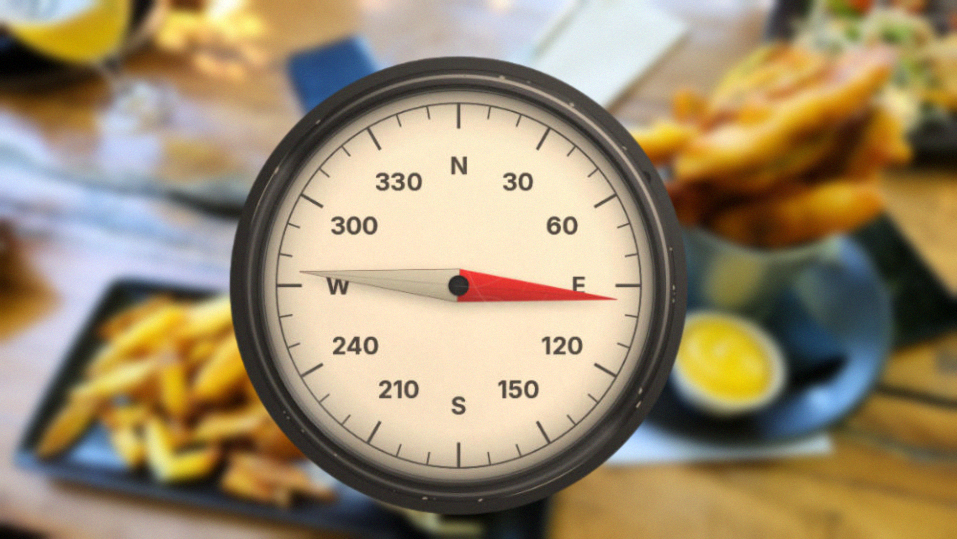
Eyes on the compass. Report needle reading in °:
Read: 95 °
